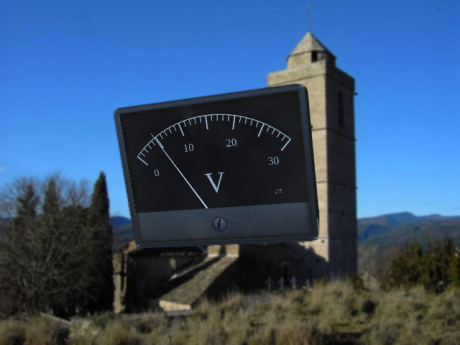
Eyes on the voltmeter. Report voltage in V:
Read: 5 V
